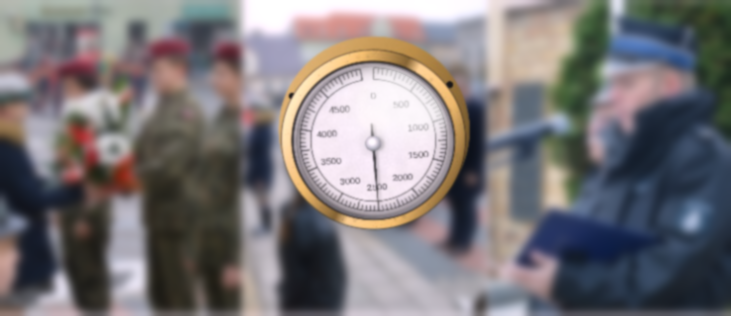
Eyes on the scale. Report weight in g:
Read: 2500 g
